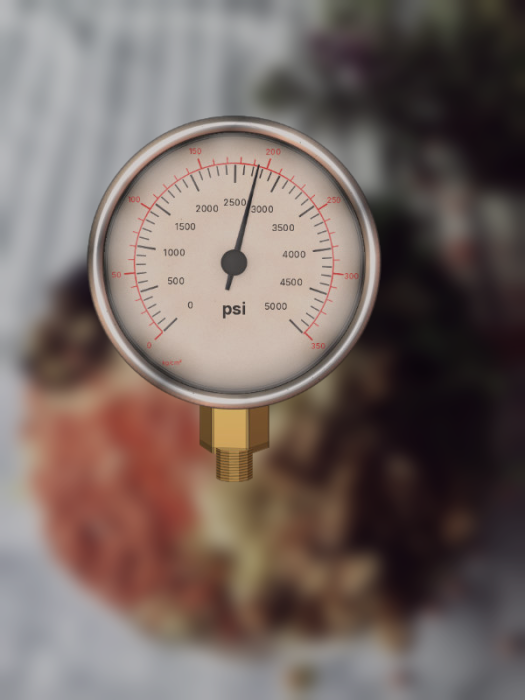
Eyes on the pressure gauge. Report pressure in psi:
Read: 2750 psi
